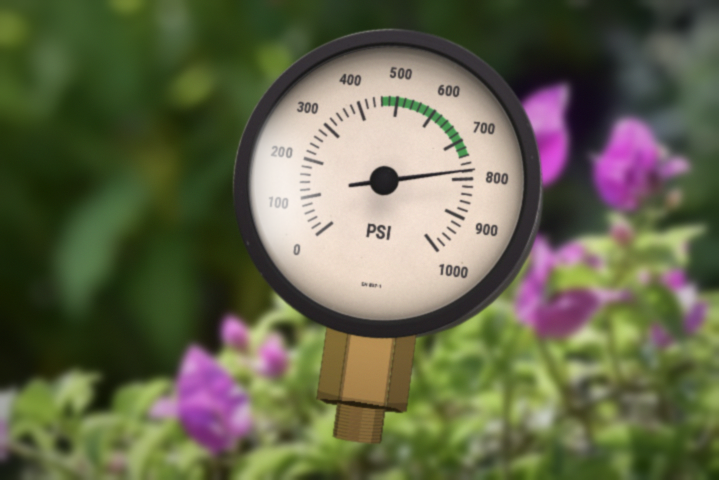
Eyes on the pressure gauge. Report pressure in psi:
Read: 780 psi
